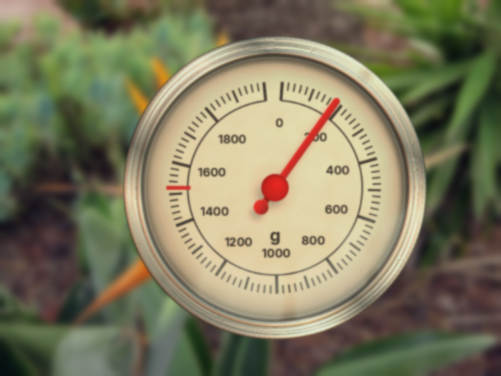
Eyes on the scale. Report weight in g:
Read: 180 g
